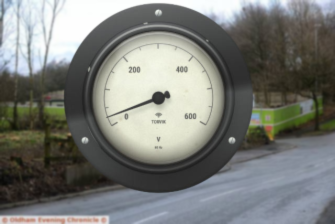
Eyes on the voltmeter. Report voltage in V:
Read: 25 V
